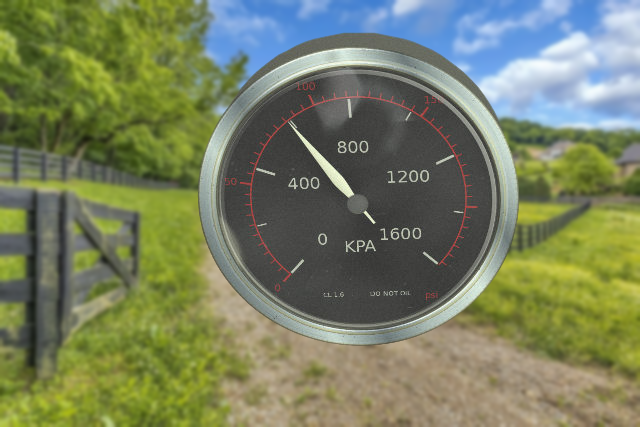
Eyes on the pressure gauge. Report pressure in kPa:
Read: 600 kPa
